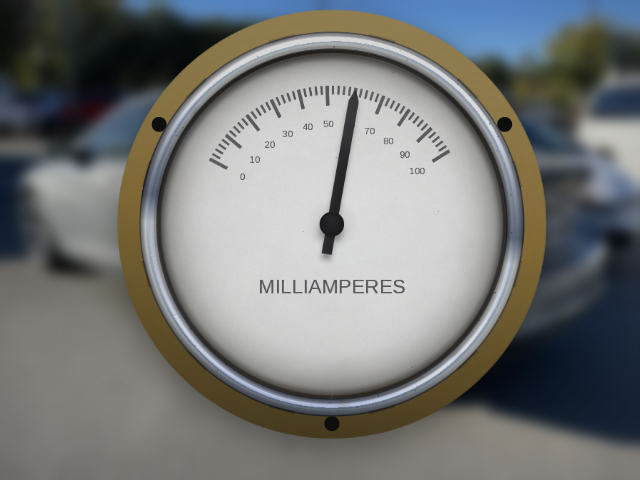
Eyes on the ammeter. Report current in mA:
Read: 60 mA
